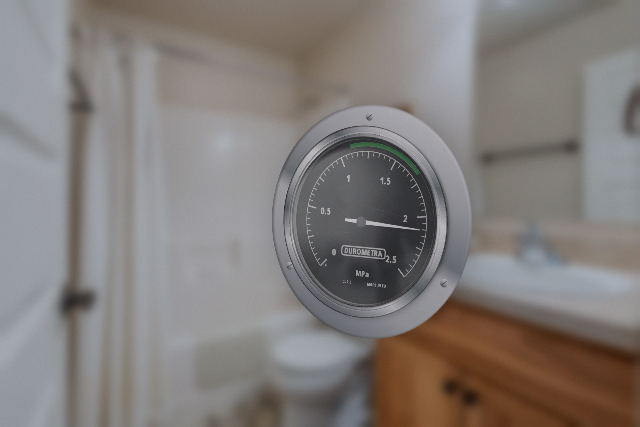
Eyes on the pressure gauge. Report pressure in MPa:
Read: 2.1 MPa
